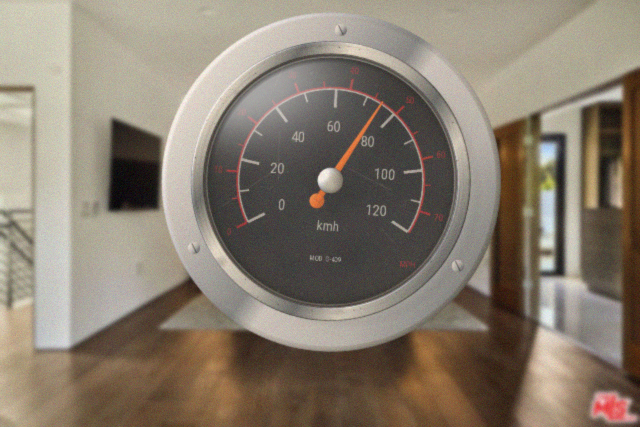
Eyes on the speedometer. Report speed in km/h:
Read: 75 km/h
